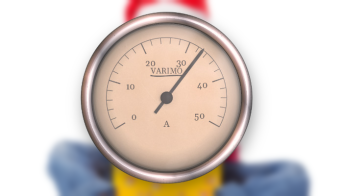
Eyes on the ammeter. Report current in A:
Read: 33 A
